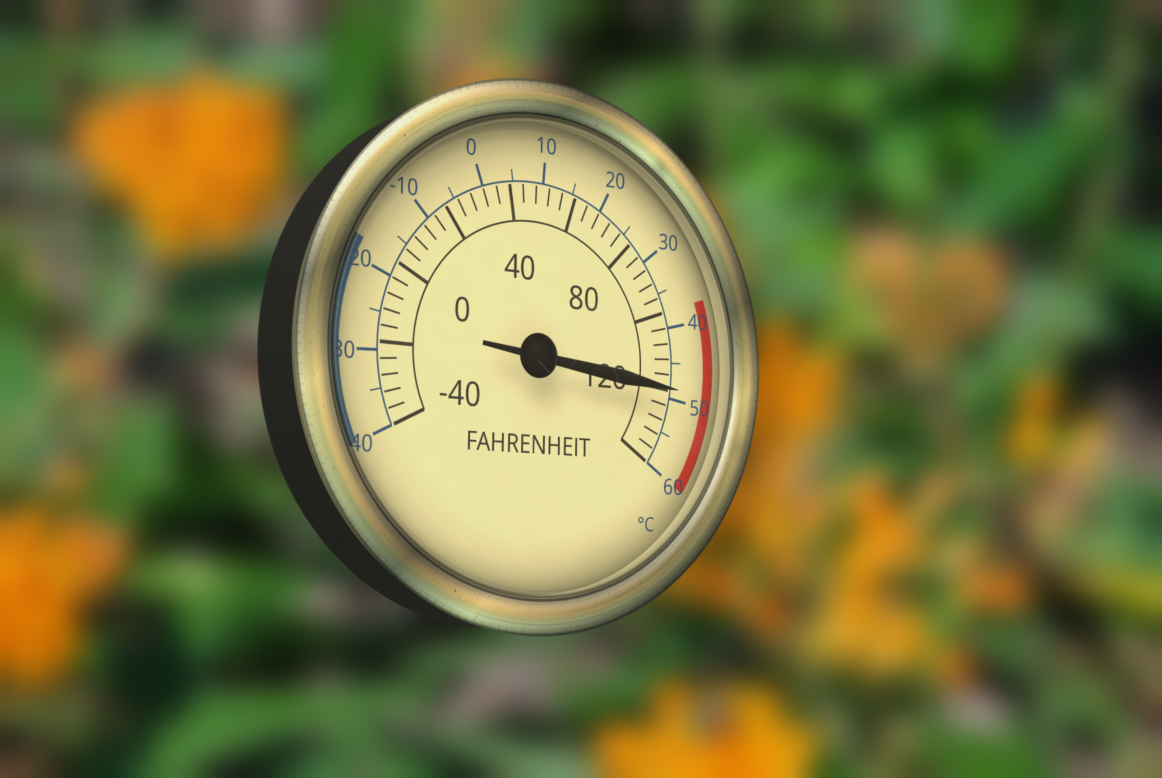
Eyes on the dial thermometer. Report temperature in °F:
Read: 120 °F
